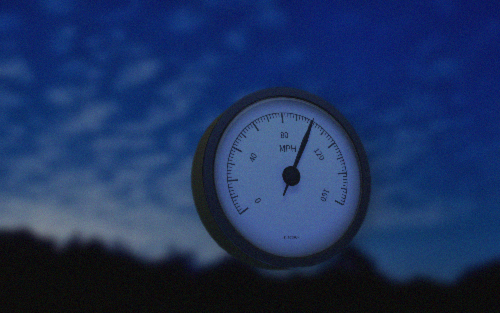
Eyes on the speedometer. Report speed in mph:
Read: 100 mph
